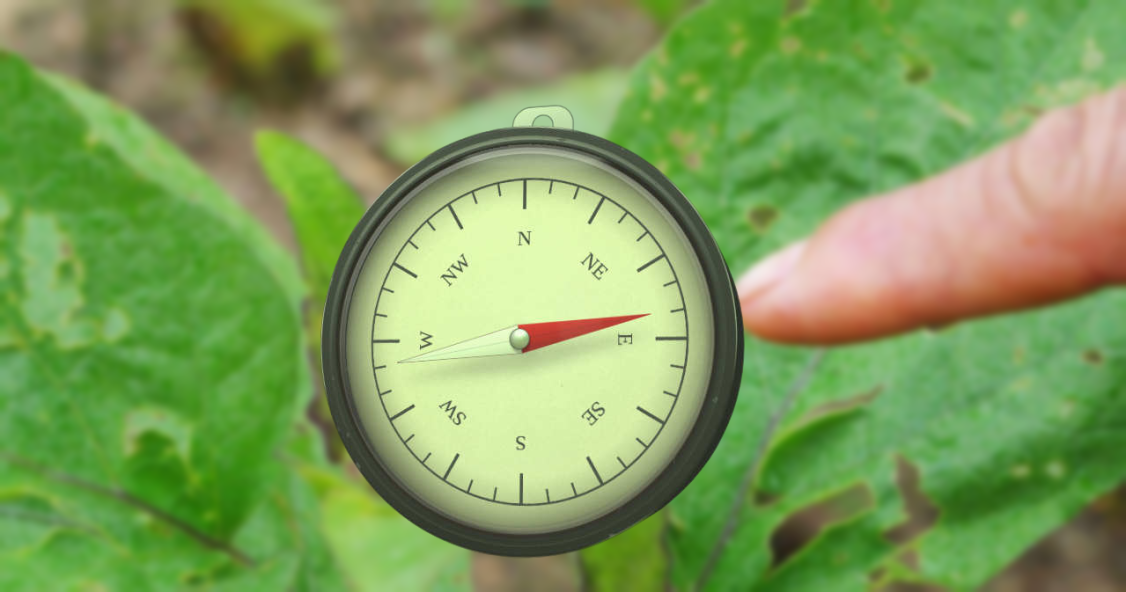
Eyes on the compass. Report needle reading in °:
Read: 80 °
